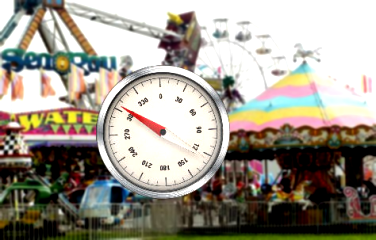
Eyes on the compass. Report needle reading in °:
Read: 305 °
